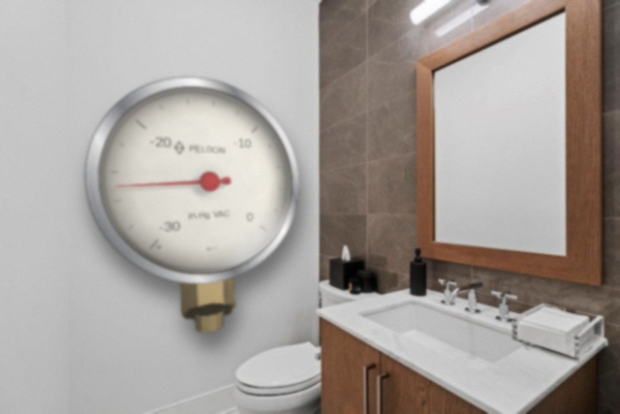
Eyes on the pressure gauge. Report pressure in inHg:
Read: -25 inHg
